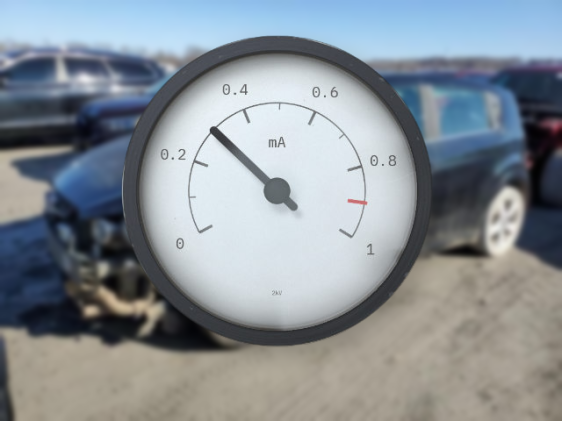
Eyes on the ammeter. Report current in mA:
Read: 0.3 mA
